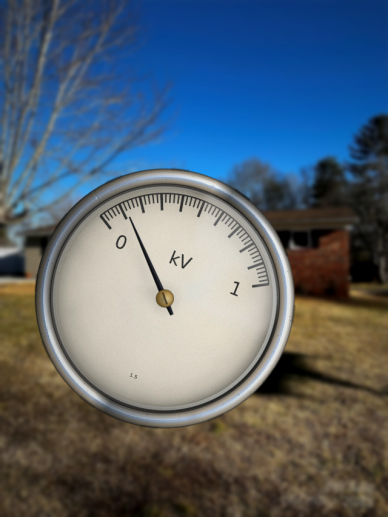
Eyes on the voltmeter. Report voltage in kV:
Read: 0.12 kV
